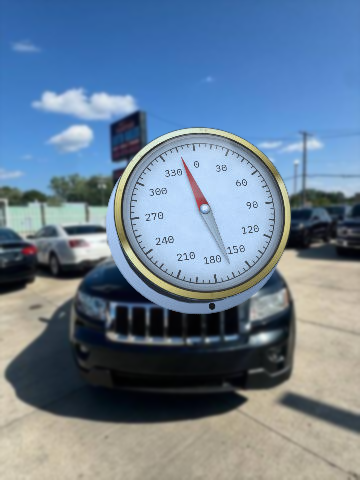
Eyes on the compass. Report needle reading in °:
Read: 345 °
